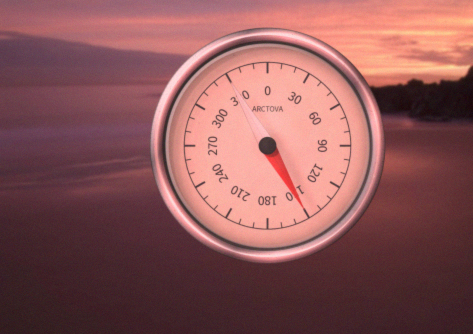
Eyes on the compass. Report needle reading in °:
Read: 150 °
